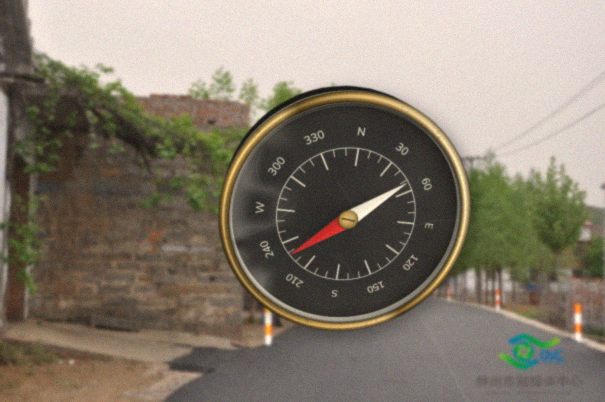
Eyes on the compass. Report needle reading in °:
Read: 230 °
